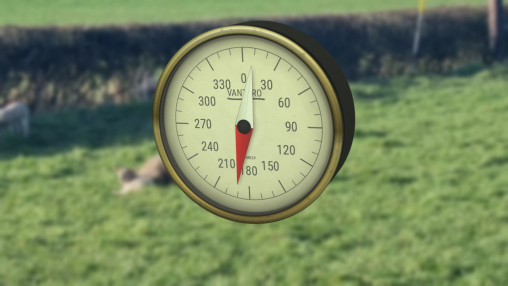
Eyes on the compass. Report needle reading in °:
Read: 190 °
